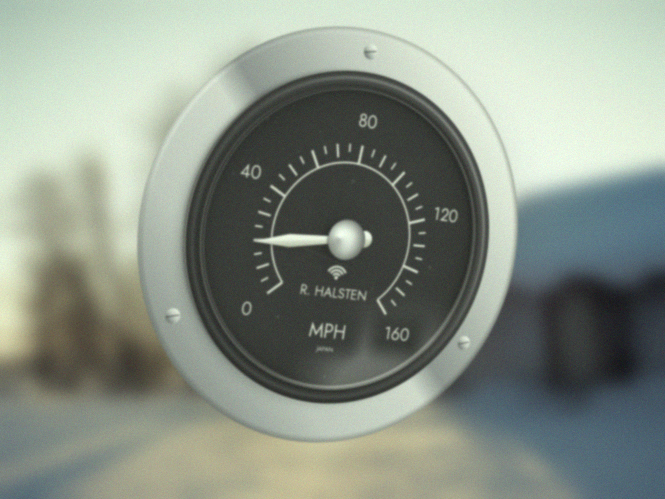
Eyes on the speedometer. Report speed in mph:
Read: 20 mph
